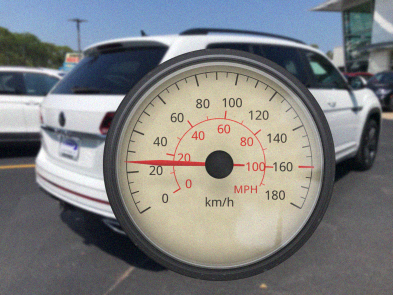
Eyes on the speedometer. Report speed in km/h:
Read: 25 km/h
